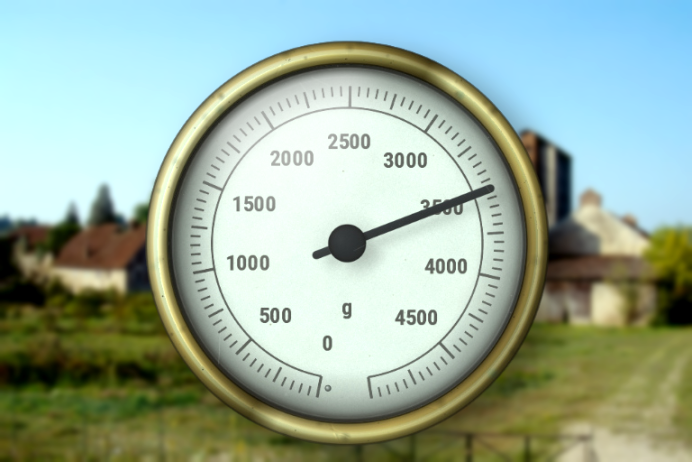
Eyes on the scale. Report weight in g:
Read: 3500 g
